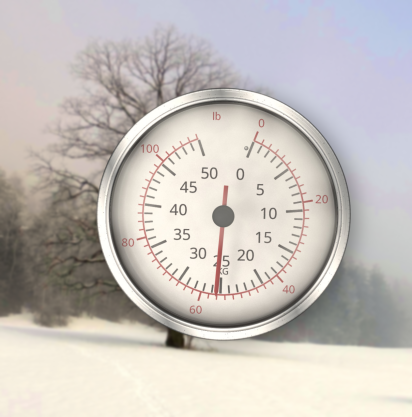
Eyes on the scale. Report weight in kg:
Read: 25.5 kg
